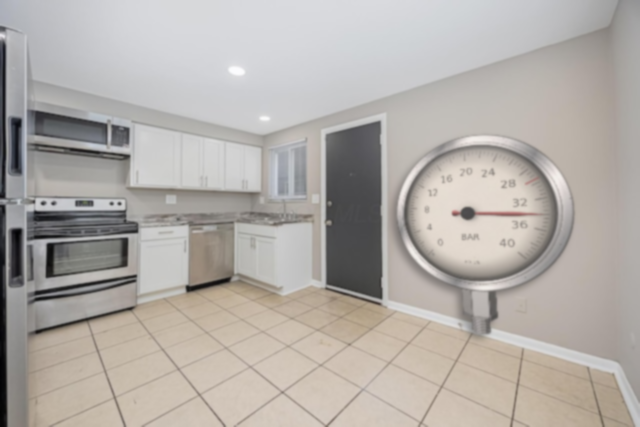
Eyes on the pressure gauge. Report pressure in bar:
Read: 34 bar
